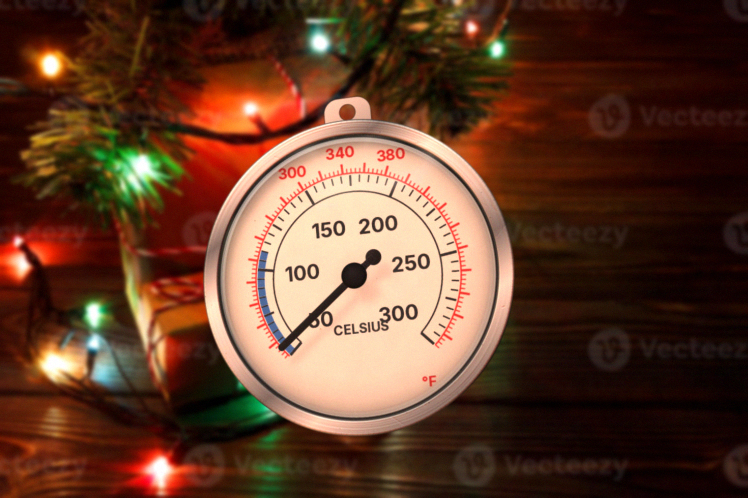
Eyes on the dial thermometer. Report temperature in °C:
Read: 55 °C
